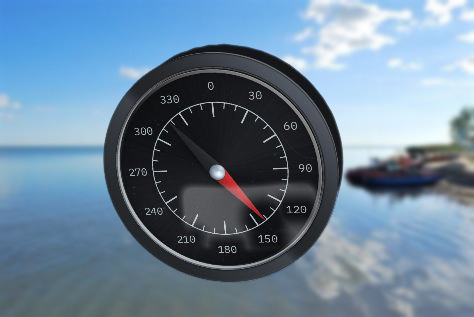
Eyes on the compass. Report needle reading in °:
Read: 140 °
